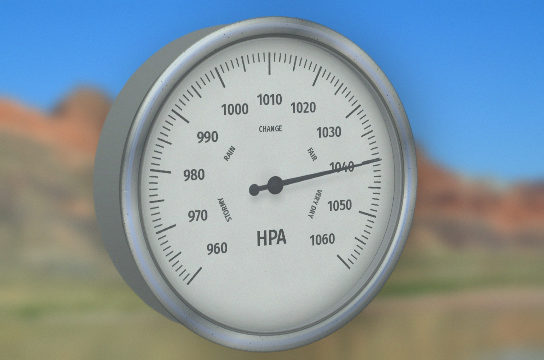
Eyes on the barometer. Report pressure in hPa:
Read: 1040 hPa
